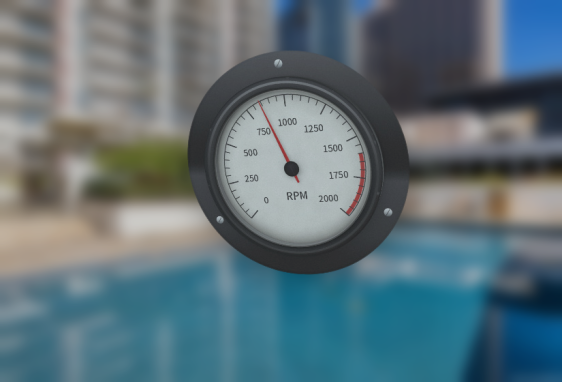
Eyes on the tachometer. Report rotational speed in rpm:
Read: 850 rpm
